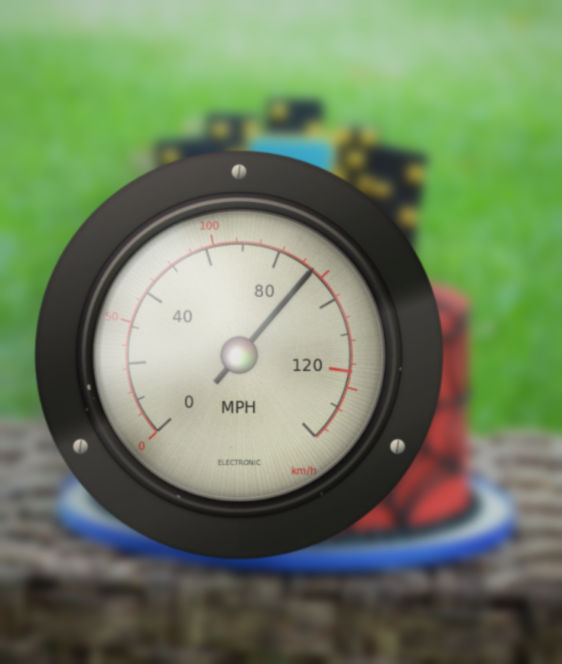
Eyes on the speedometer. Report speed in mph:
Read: 90 mph
